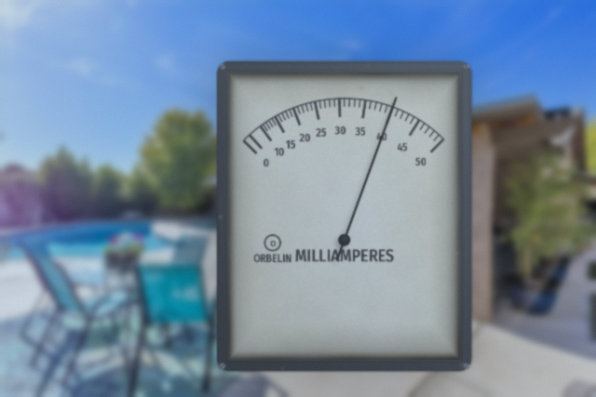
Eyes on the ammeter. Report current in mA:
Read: 40 mA
